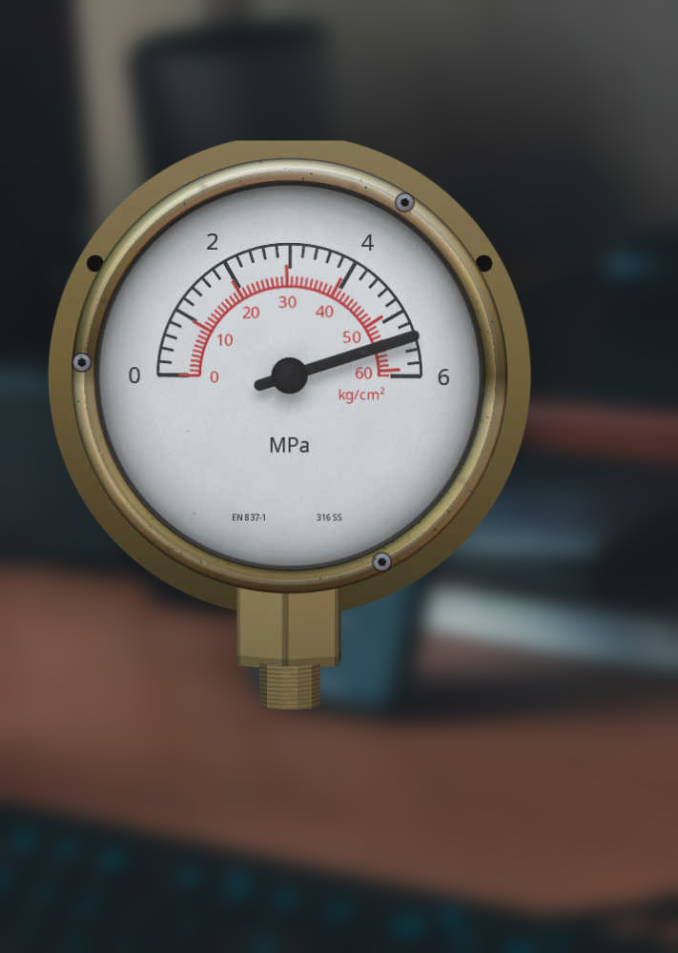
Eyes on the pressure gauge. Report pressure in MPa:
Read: 5.4 MPa
